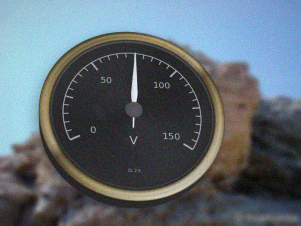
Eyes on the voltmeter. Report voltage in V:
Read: 75 V
